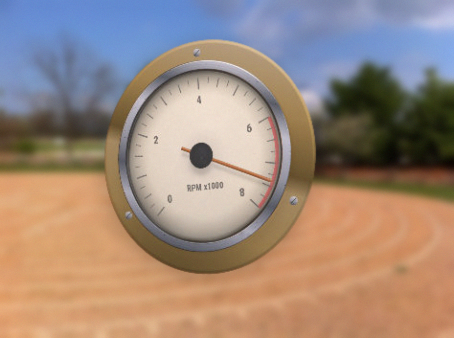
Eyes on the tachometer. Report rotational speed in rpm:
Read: 7375 rpm
